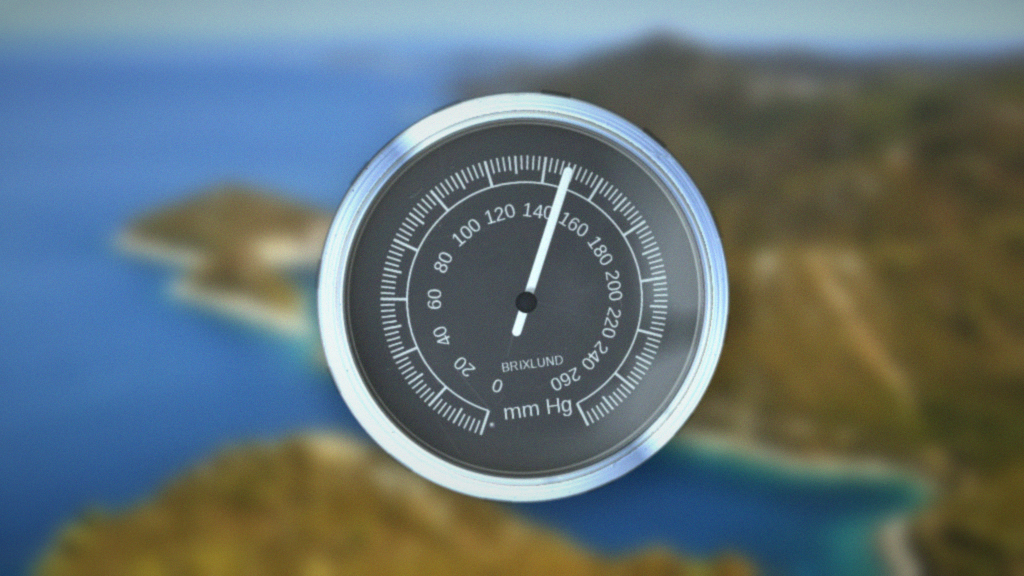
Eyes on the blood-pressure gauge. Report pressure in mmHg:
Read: 148 mmHg
